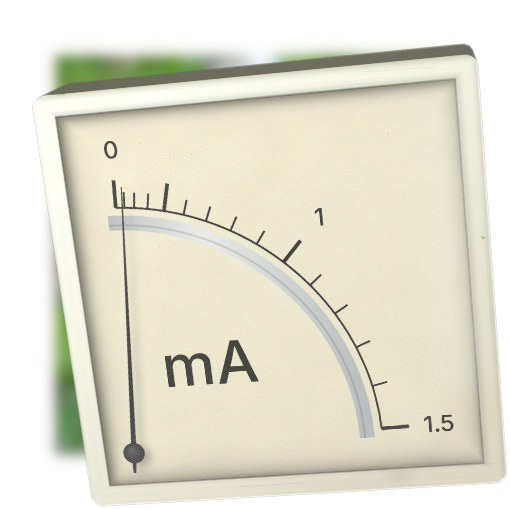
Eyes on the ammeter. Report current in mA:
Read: 0.2 mA
